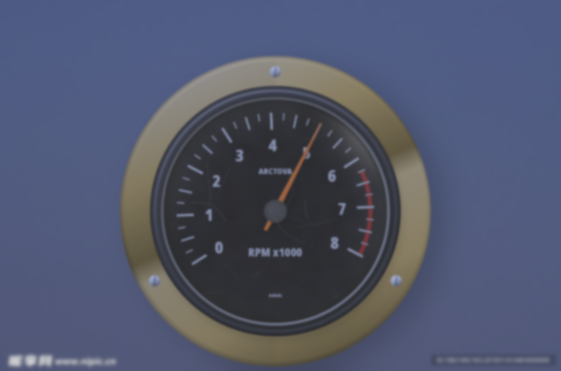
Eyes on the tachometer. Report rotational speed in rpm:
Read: 5000 rpm
